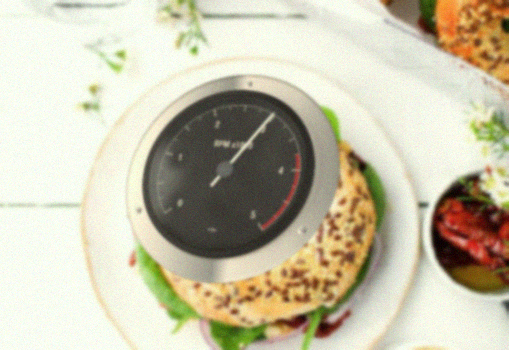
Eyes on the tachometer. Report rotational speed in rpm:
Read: 3000 rpm
